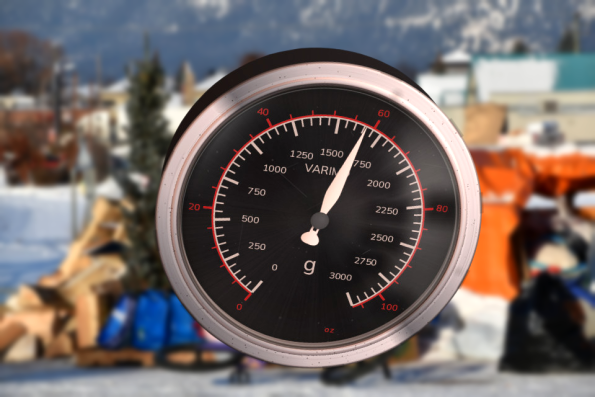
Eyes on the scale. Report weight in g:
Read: 1650 g
